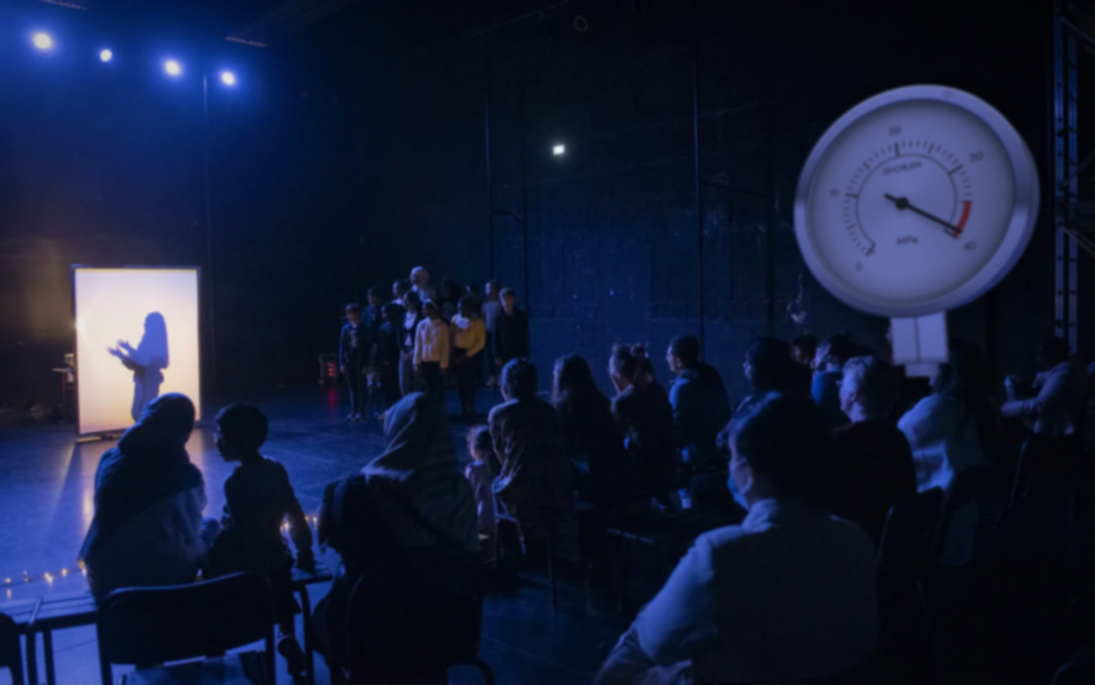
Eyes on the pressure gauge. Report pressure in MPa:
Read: 39 MPa
